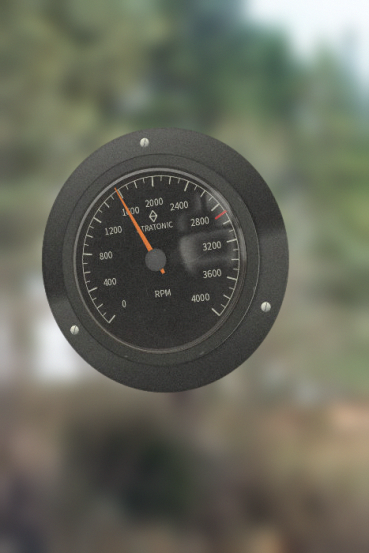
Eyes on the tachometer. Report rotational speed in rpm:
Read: 1600 rpm
